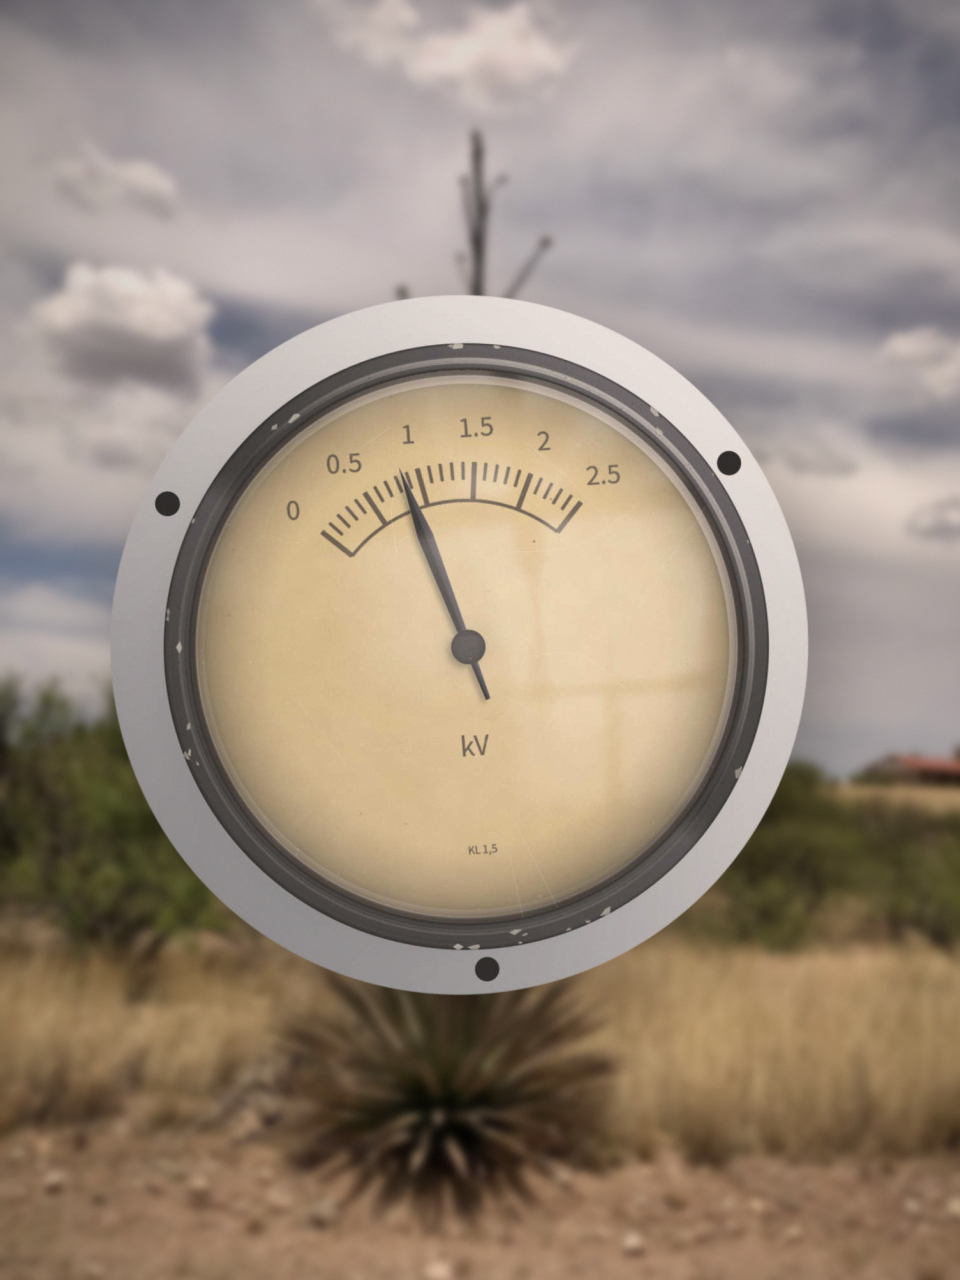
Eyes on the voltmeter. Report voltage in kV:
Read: 0.85 kV
